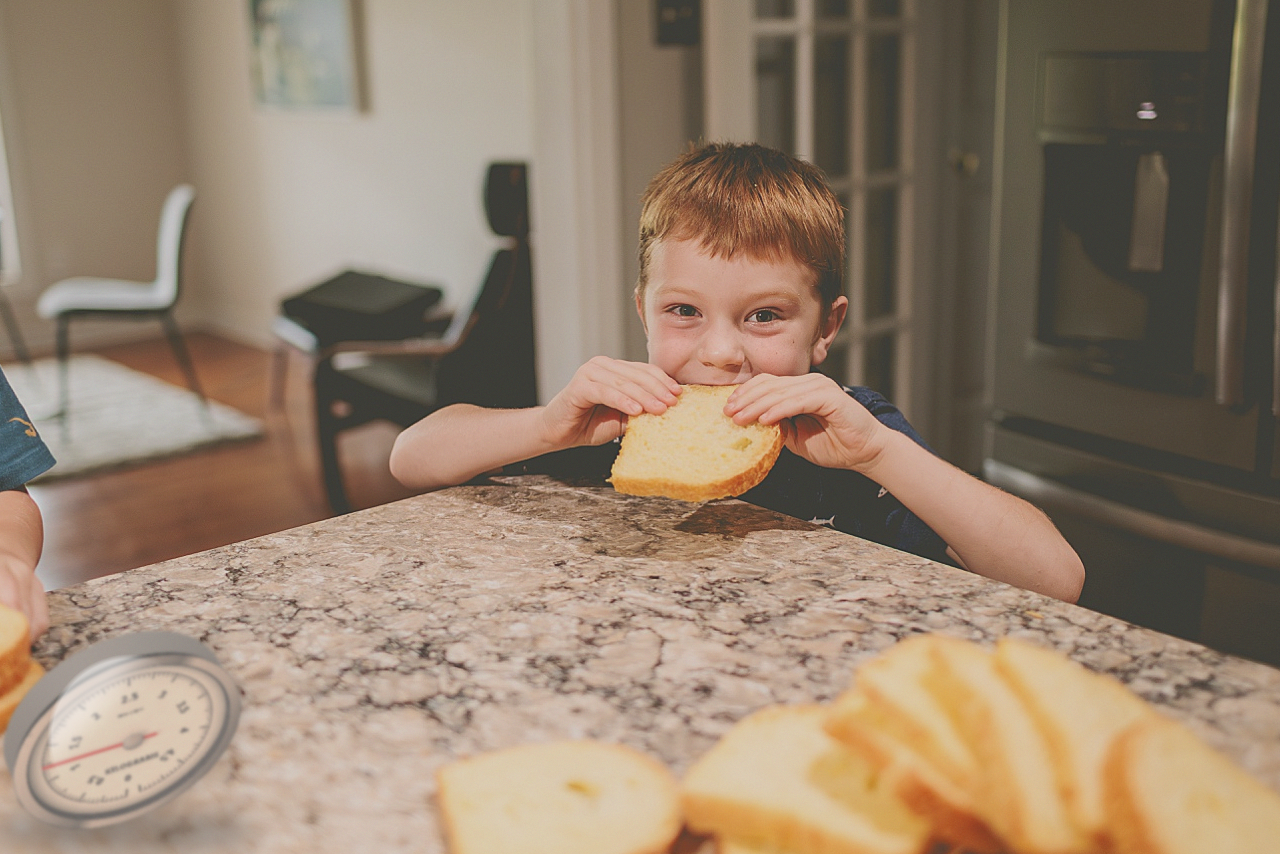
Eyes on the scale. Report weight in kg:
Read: 1.25 kg
